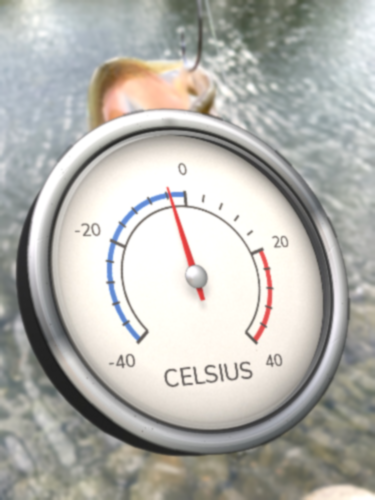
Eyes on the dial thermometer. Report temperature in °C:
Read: -4 °C
